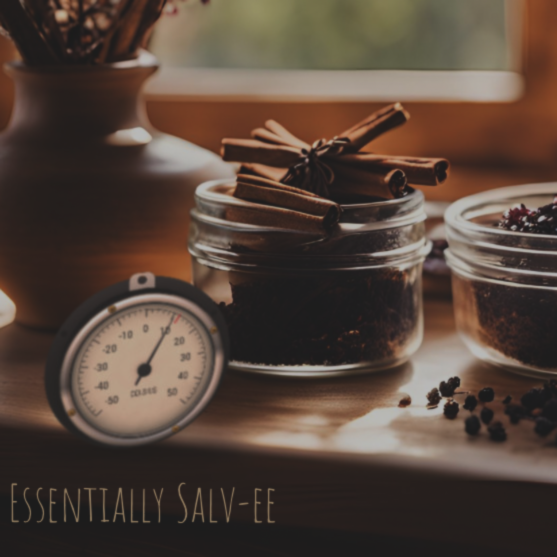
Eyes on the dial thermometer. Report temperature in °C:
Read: 10 °C
